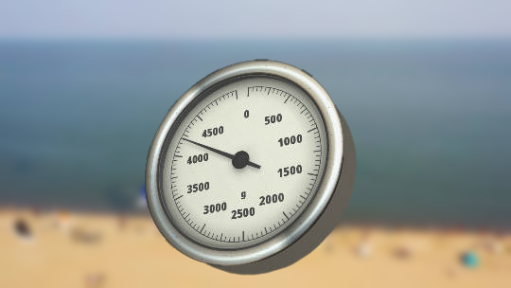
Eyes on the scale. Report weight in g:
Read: 4200 g
